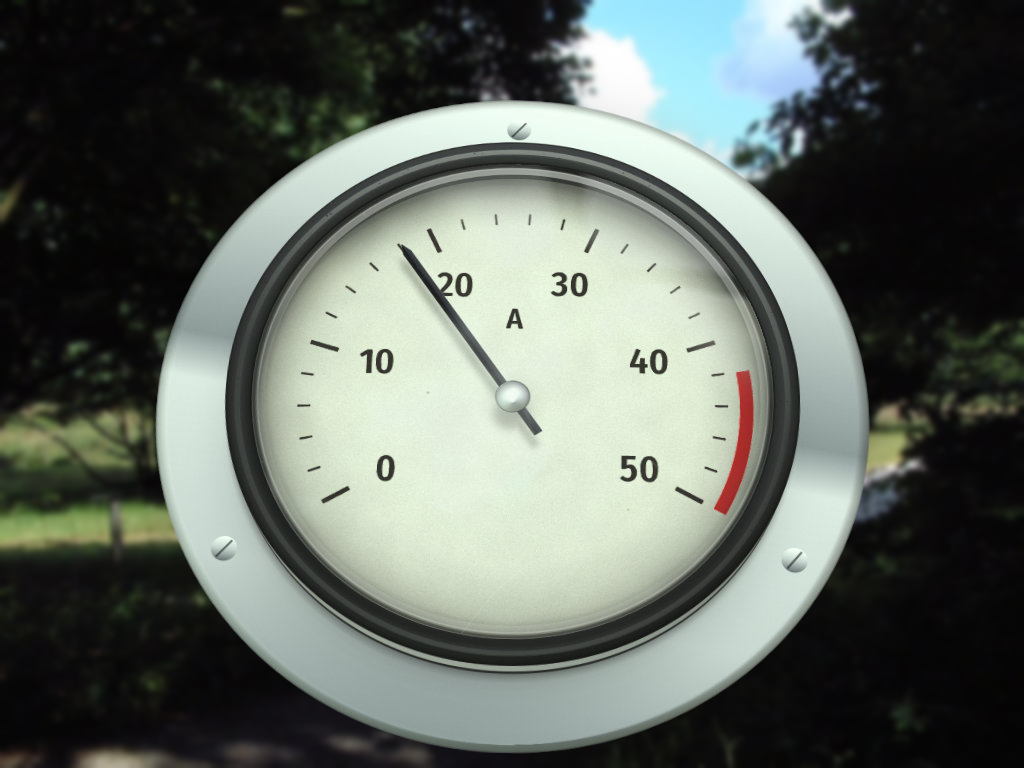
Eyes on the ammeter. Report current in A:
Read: 18 A
